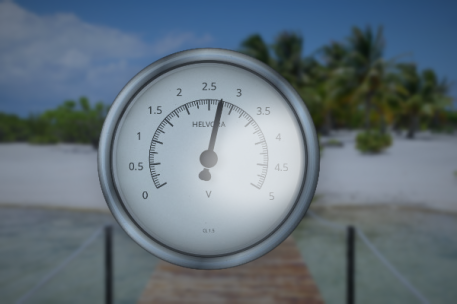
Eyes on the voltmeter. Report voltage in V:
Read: 2.75 V
